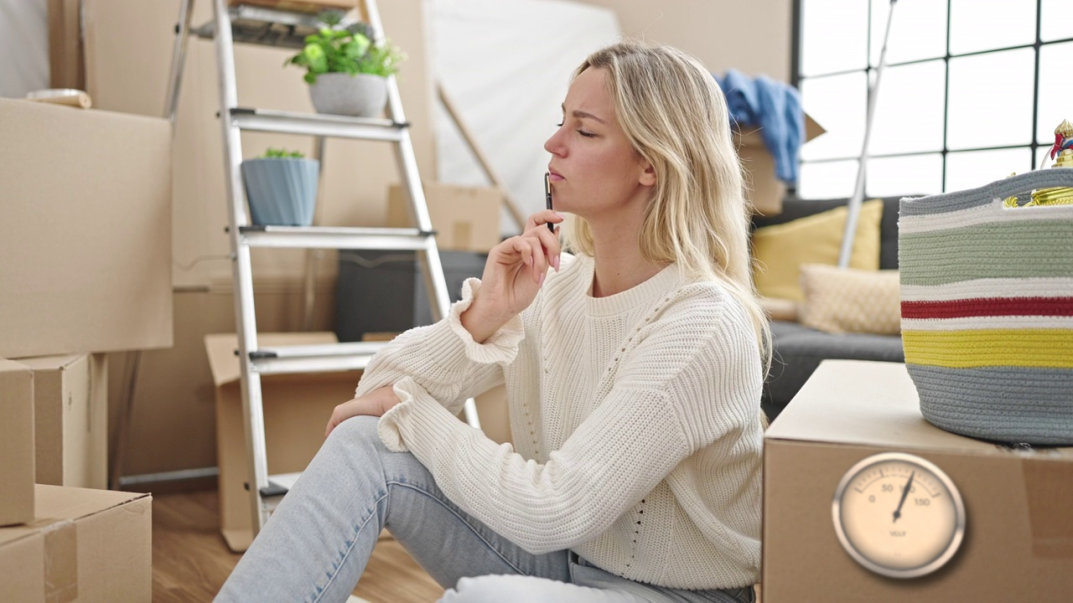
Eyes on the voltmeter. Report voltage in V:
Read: 100 V
